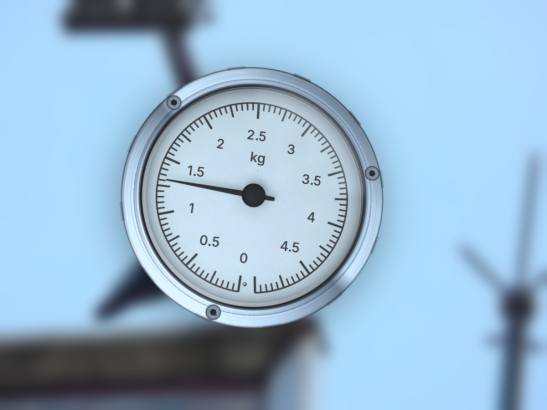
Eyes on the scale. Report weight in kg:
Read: 1.3 kg
